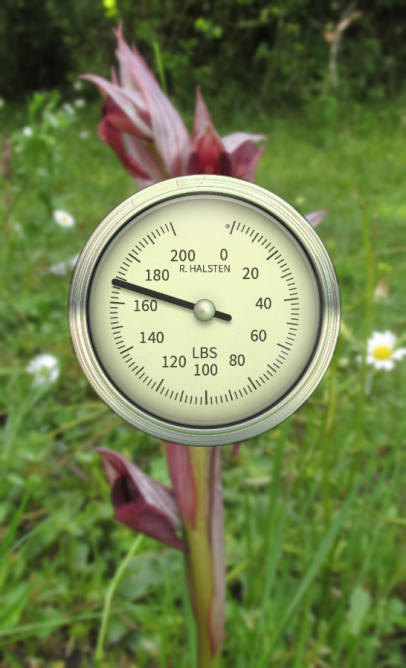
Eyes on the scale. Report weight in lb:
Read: 168 lb
